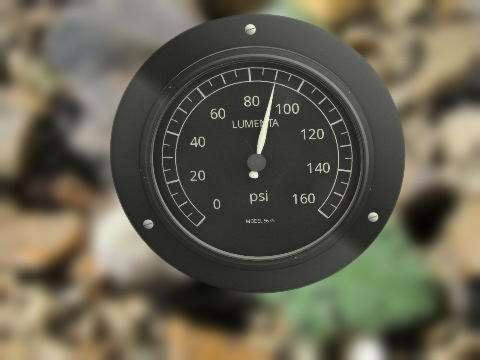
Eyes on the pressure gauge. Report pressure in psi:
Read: 90 psi
